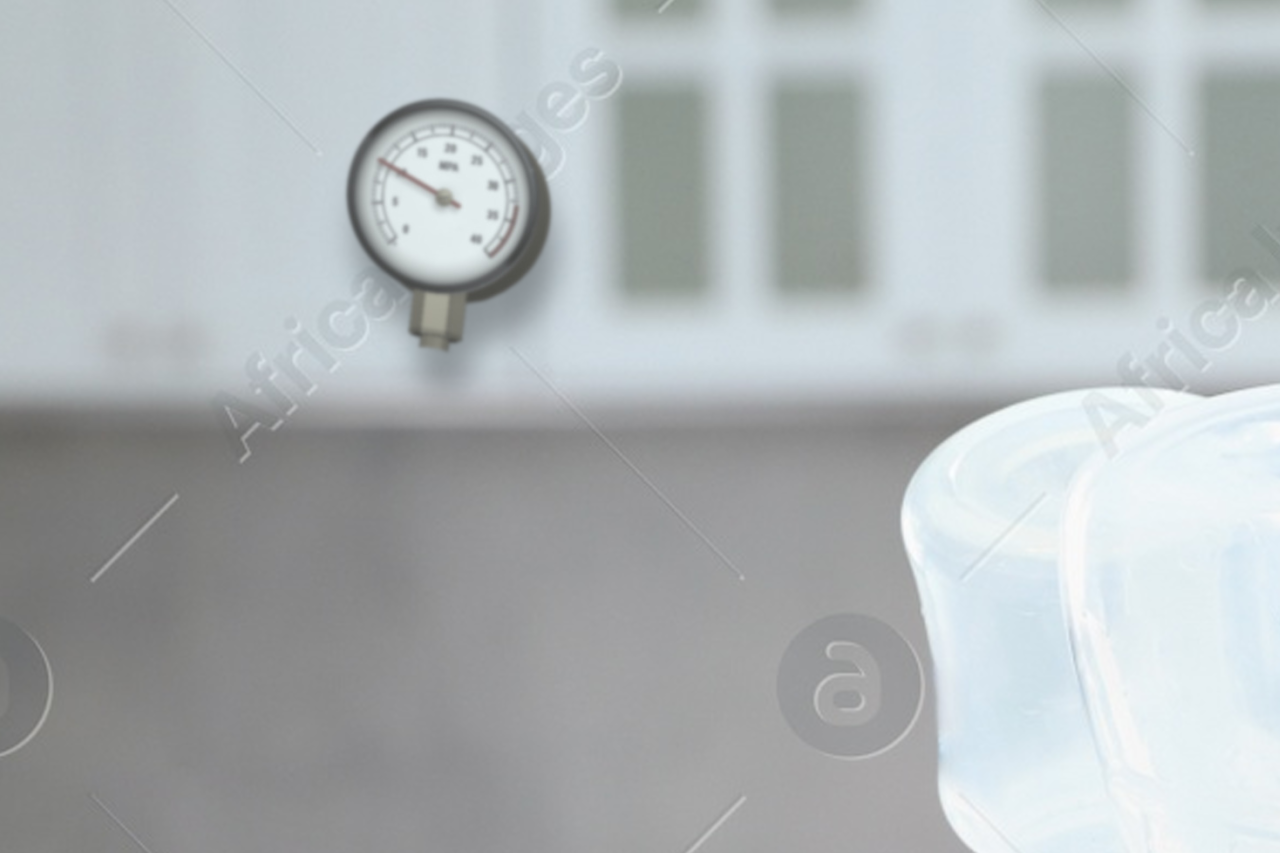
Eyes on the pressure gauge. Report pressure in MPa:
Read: 10 MPa
